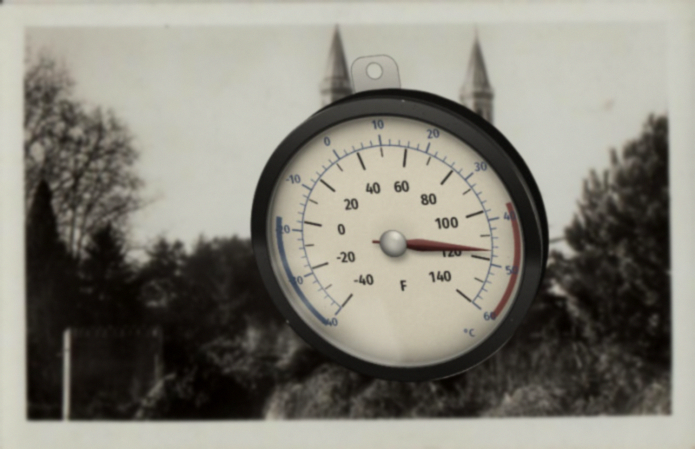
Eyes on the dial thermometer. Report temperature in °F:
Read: 115 °F
